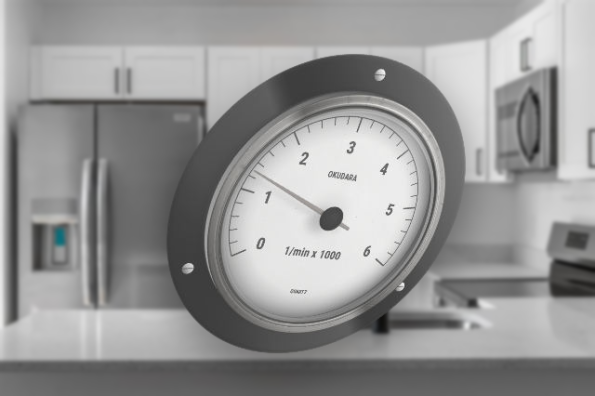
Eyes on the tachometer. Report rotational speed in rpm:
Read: 1300 rpm
